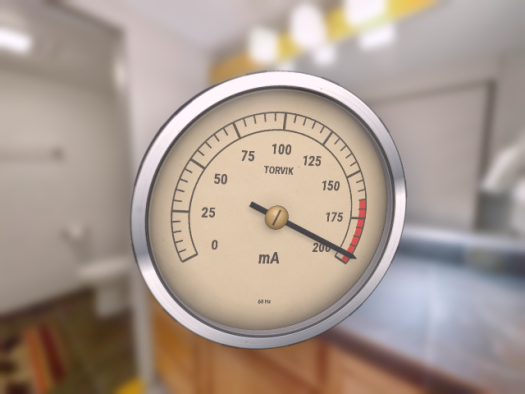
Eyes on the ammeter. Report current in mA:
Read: 195 mA
